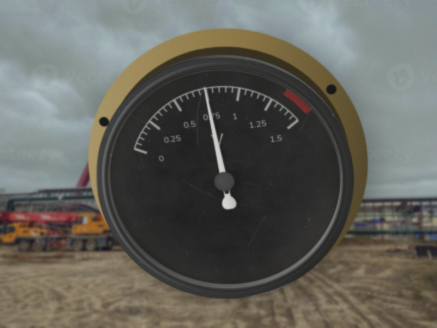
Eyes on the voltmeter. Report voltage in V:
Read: 0.75 V
